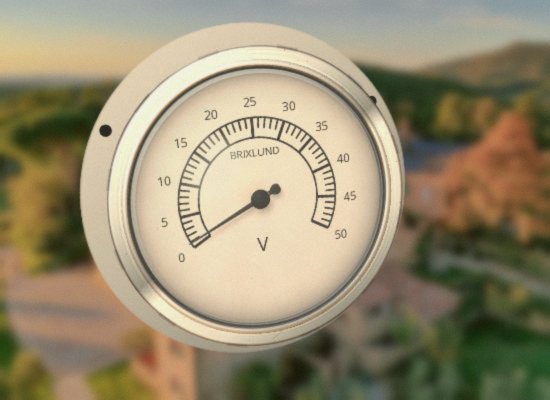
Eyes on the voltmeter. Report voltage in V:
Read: 1 V
